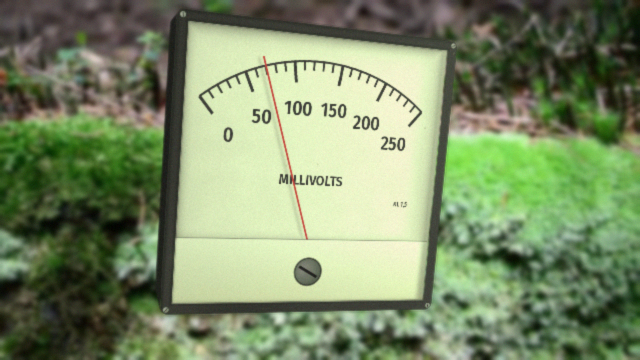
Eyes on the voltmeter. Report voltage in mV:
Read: 70 mV
